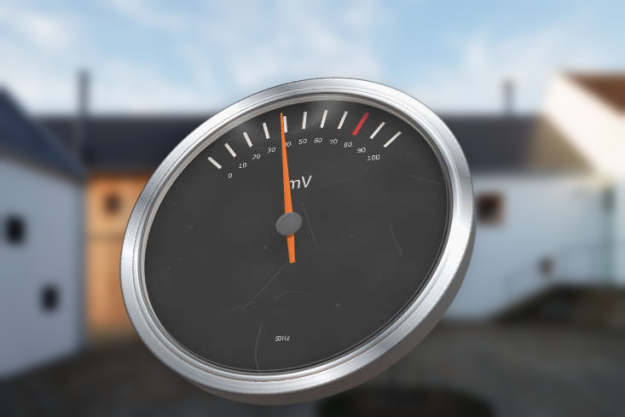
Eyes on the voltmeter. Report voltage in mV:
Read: 40 mV
